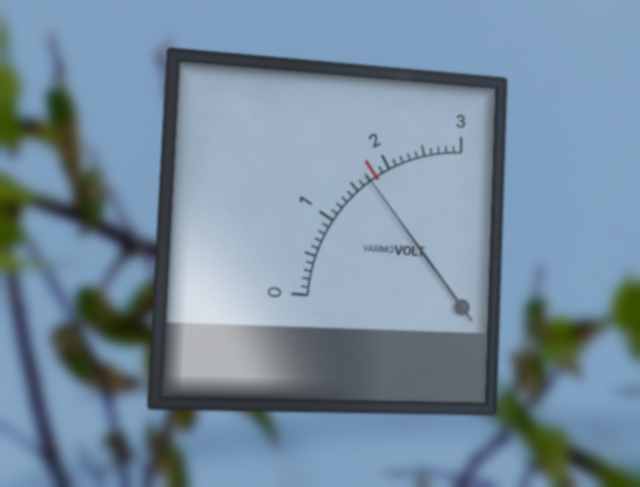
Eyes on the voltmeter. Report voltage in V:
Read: 1.7 V
